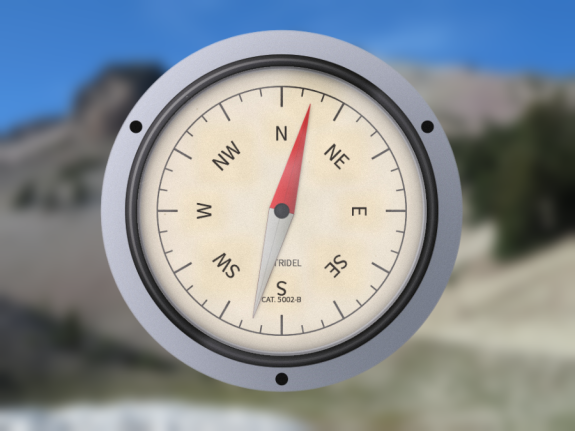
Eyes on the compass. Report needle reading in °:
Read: 15 °
